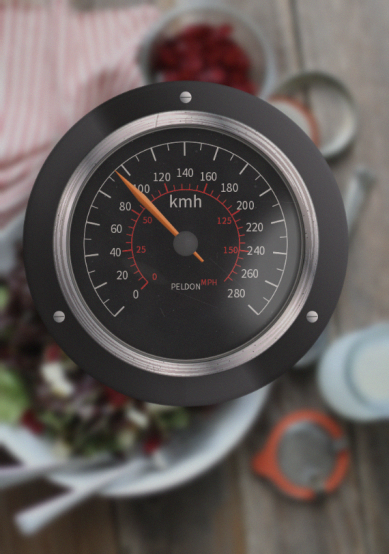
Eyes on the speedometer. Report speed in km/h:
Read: 95 km/h
